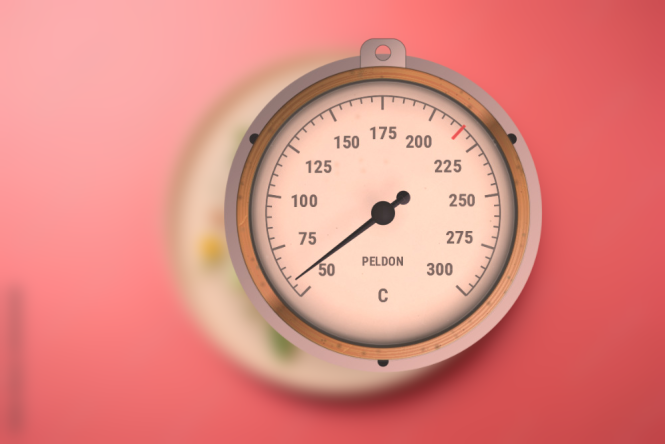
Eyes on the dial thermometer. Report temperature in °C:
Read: 57.5 °C
